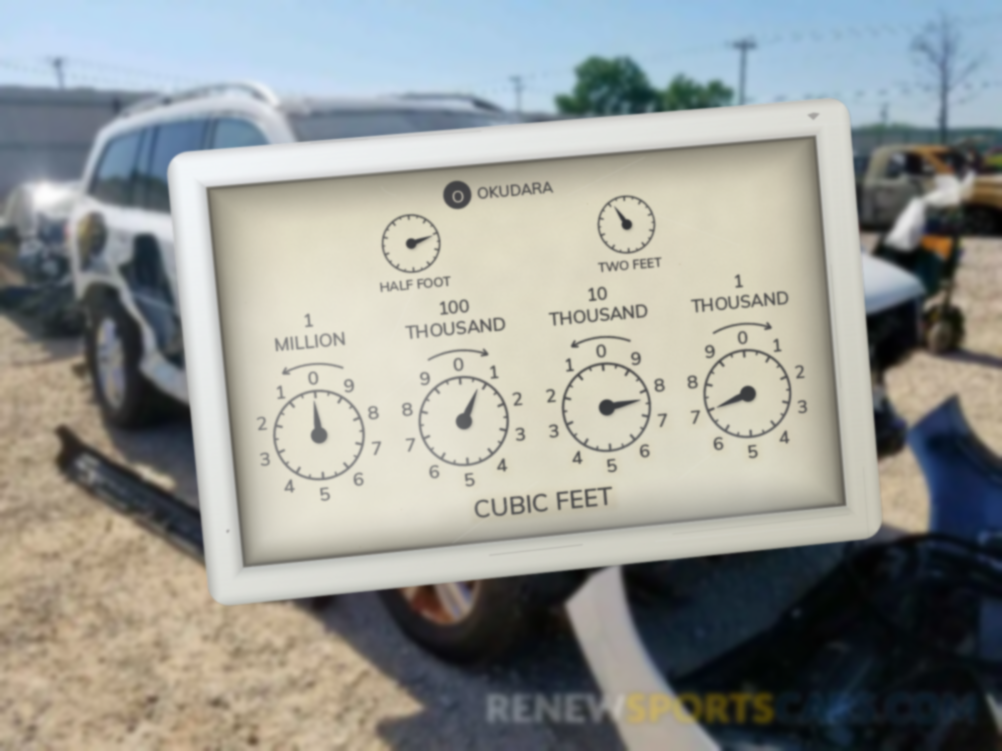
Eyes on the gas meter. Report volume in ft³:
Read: 7700 ft³
